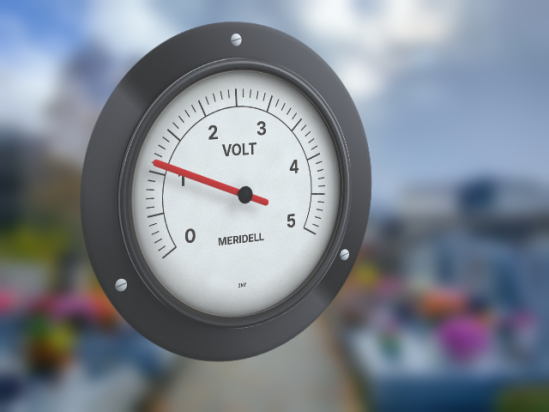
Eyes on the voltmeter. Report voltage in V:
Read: 1.1 V
